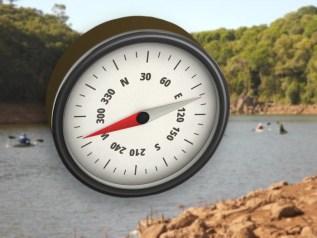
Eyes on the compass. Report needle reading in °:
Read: 280 °
